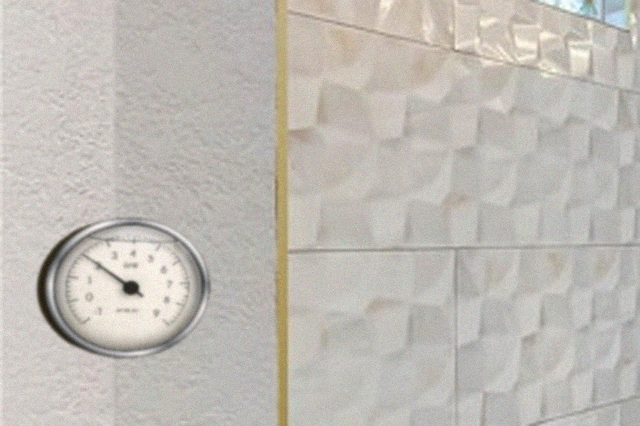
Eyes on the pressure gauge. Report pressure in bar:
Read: 2 bar
